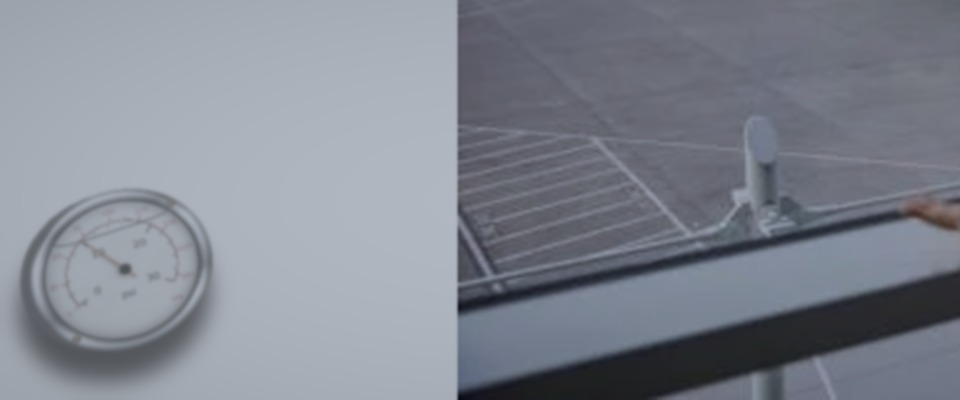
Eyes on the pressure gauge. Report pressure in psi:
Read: 10 psi
